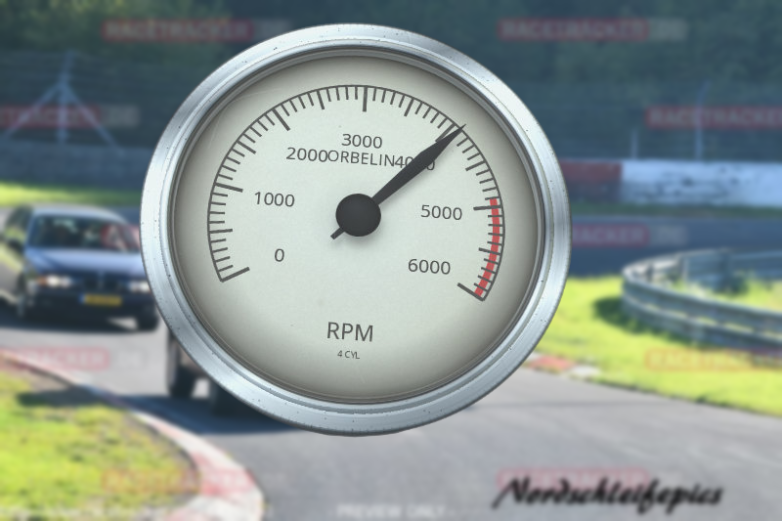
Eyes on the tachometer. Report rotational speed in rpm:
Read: 4100 rpm
